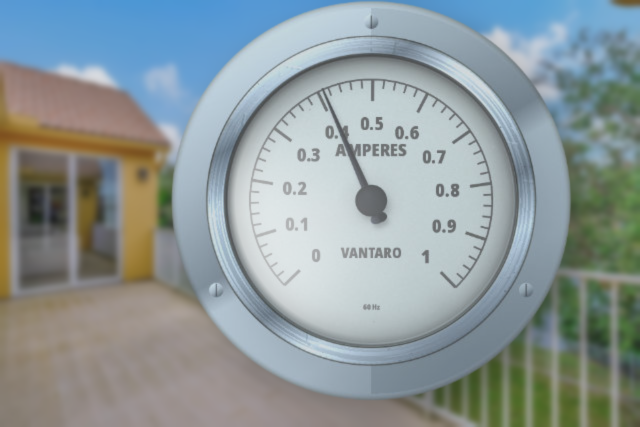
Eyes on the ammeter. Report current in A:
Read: 0.41 A
